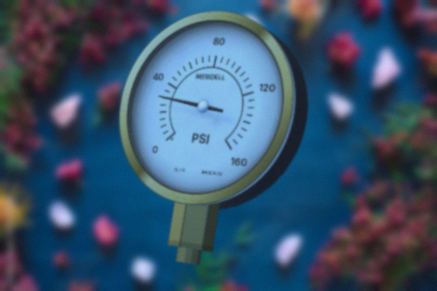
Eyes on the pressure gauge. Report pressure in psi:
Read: 30 psi
